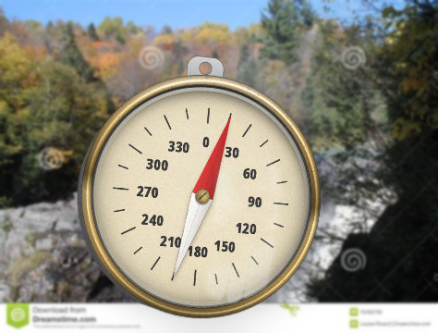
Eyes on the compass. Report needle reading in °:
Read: 15 °
